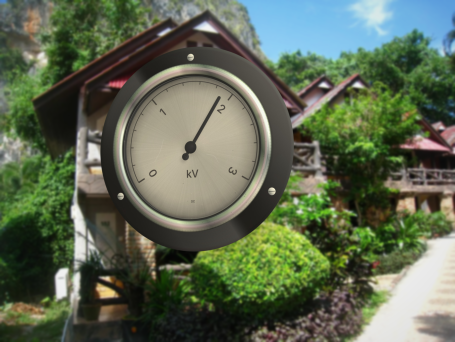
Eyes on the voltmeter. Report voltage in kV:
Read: 1.9 kV
